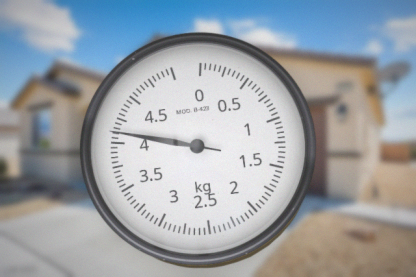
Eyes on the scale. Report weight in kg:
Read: 4.1 kg
